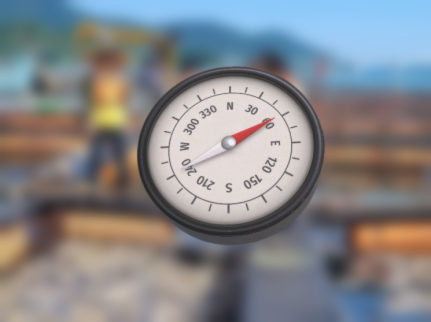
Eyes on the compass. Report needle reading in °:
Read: 60 °
